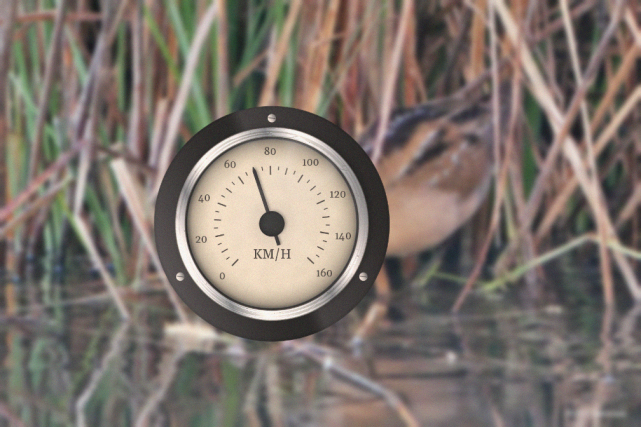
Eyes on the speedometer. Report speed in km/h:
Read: 70 km/h
